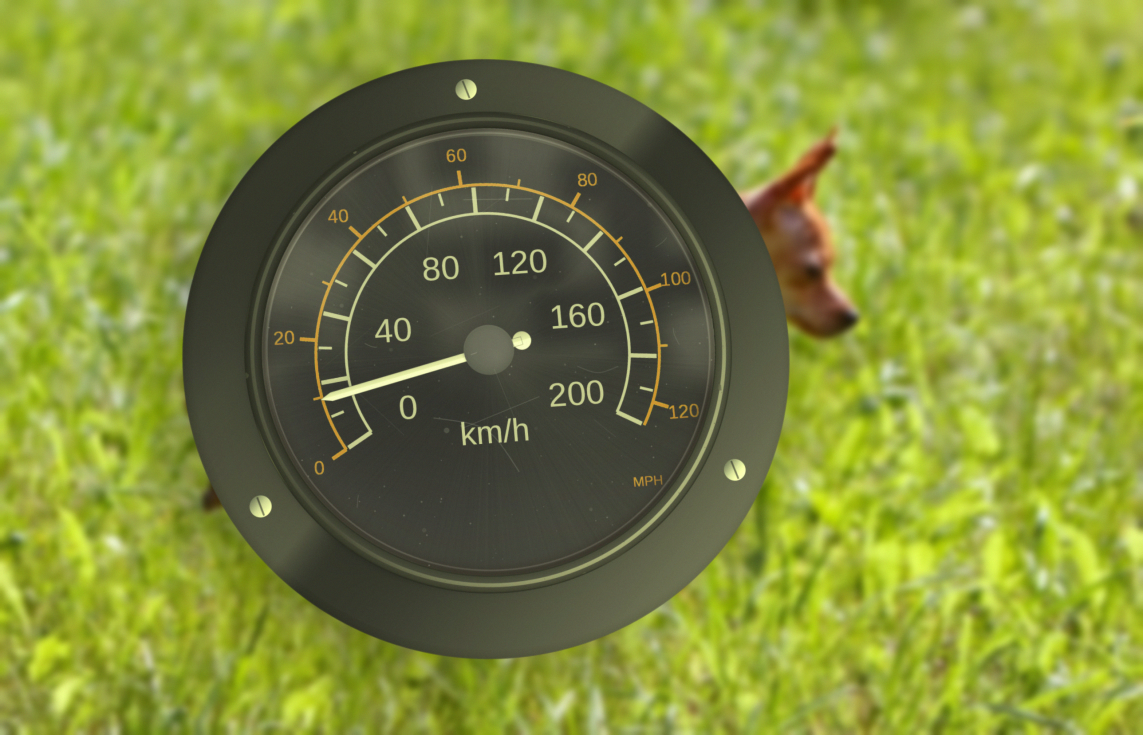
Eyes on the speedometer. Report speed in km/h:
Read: 15 km/h
